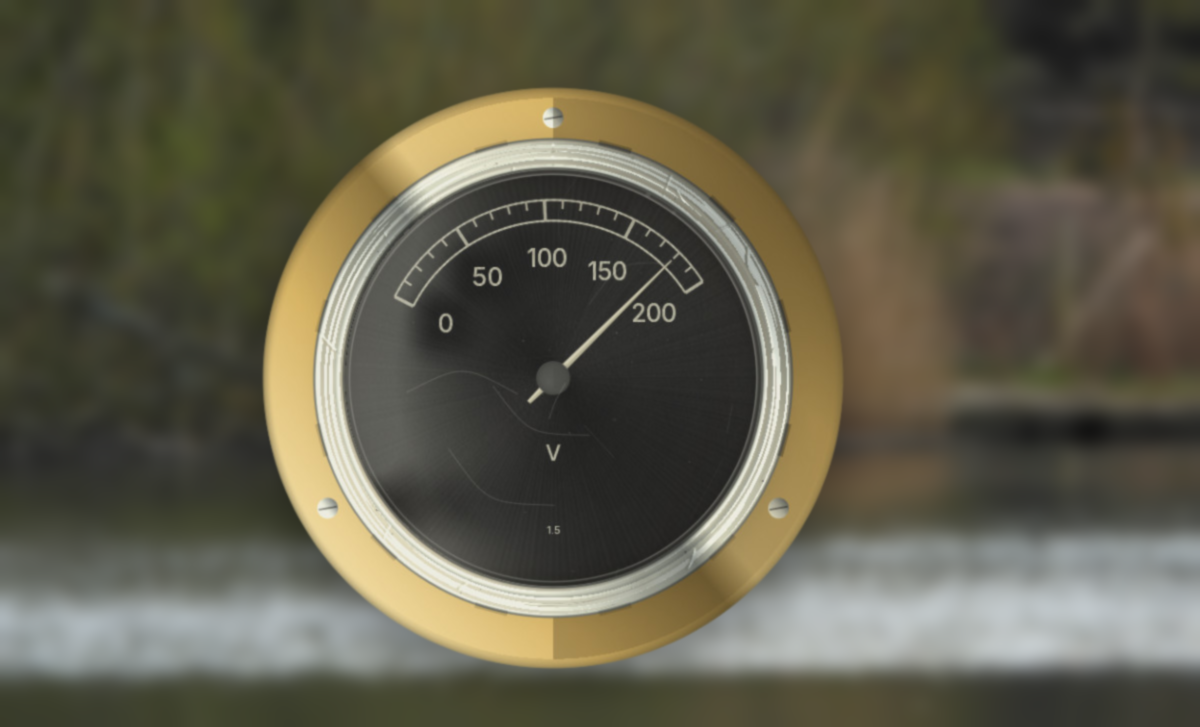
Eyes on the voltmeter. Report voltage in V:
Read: 180 V
